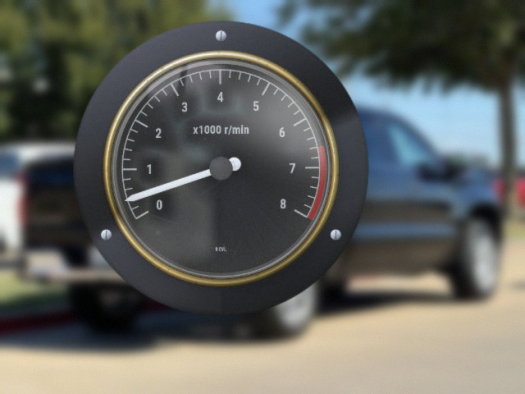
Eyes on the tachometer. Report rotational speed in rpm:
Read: 400 rpm
